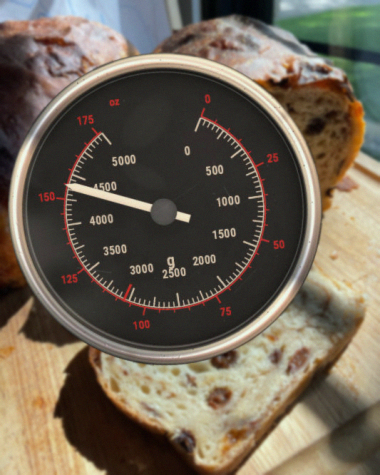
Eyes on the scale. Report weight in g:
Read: 4400 g
